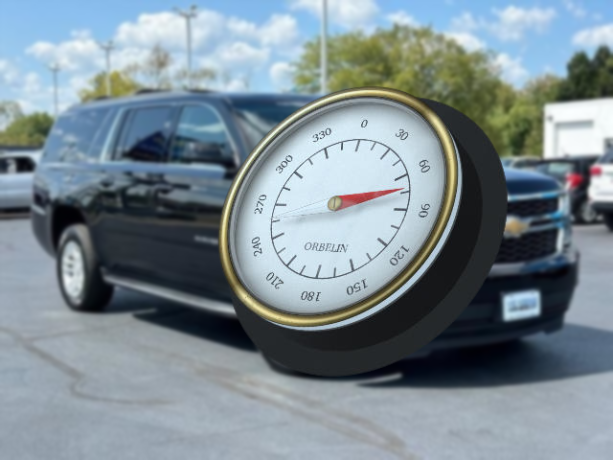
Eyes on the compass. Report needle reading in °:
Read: 75 °
